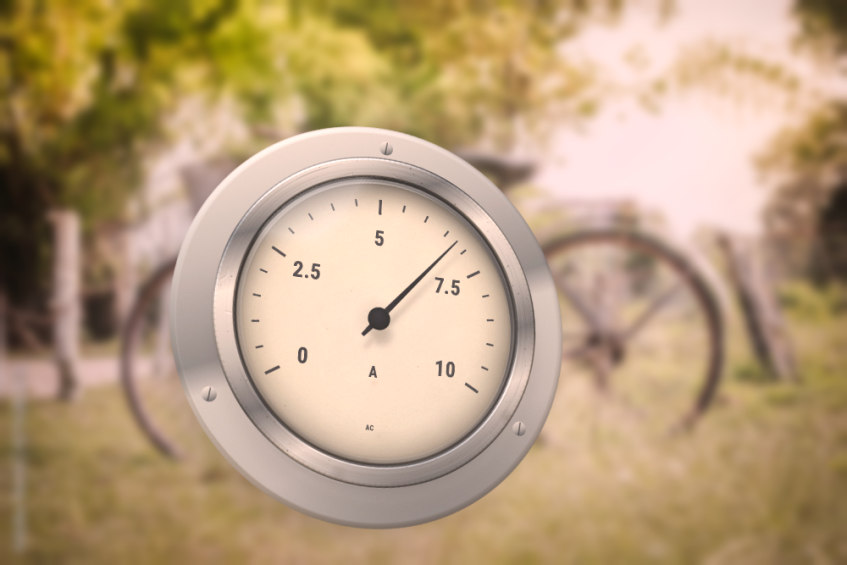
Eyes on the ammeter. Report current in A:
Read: 6.75 A
